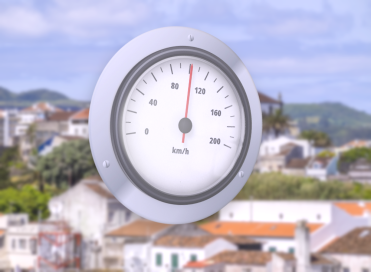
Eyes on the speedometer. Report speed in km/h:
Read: 100 km/h
